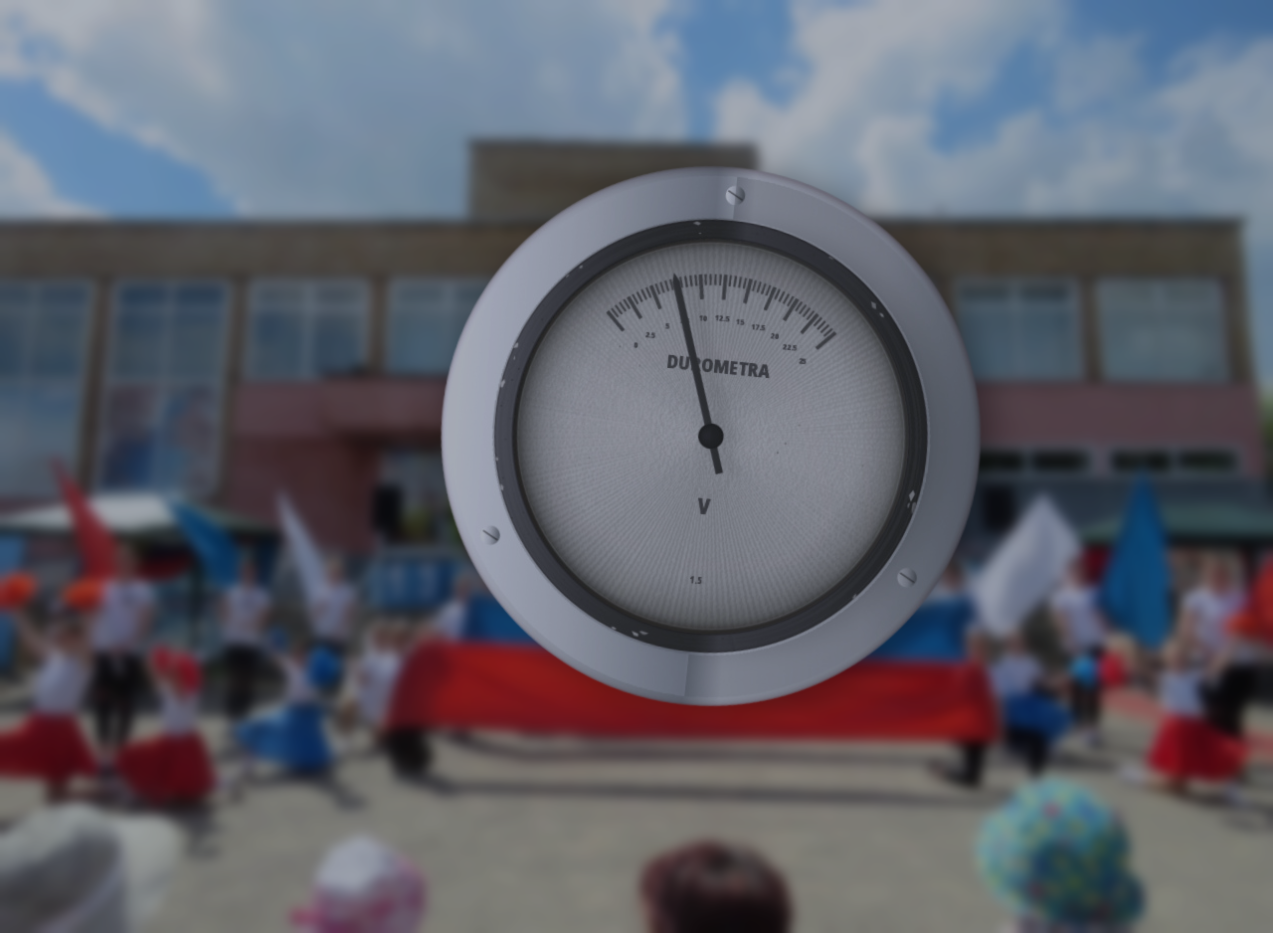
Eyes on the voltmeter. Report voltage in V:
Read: 7.5 V
